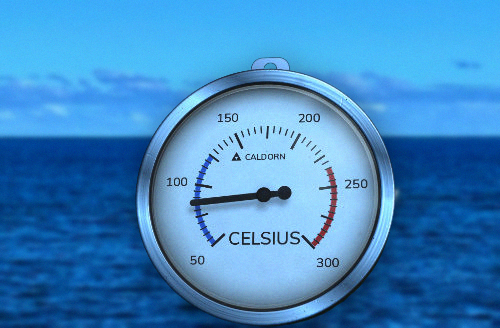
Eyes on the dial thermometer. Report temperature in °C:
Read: 85 °C
